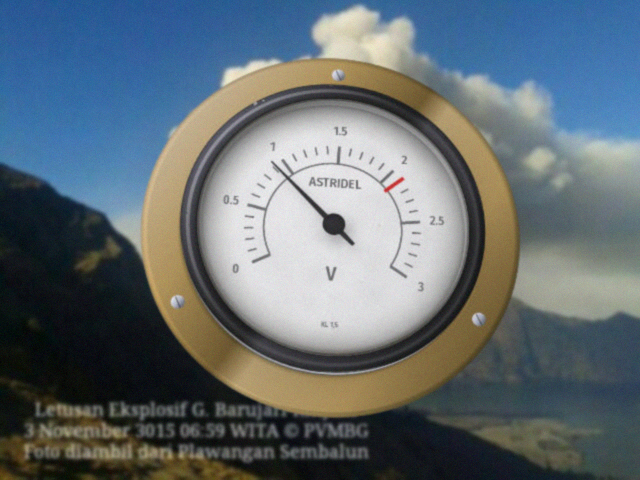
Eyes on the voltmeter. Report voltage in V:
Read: 0.9 V
